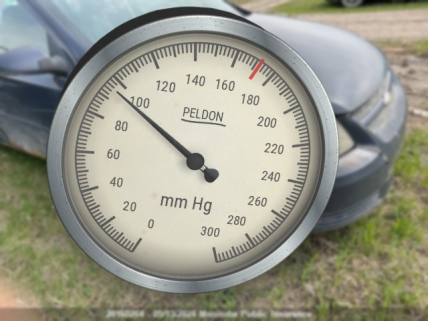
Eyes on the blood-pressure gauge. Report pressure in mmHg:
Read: 96 mmHg
